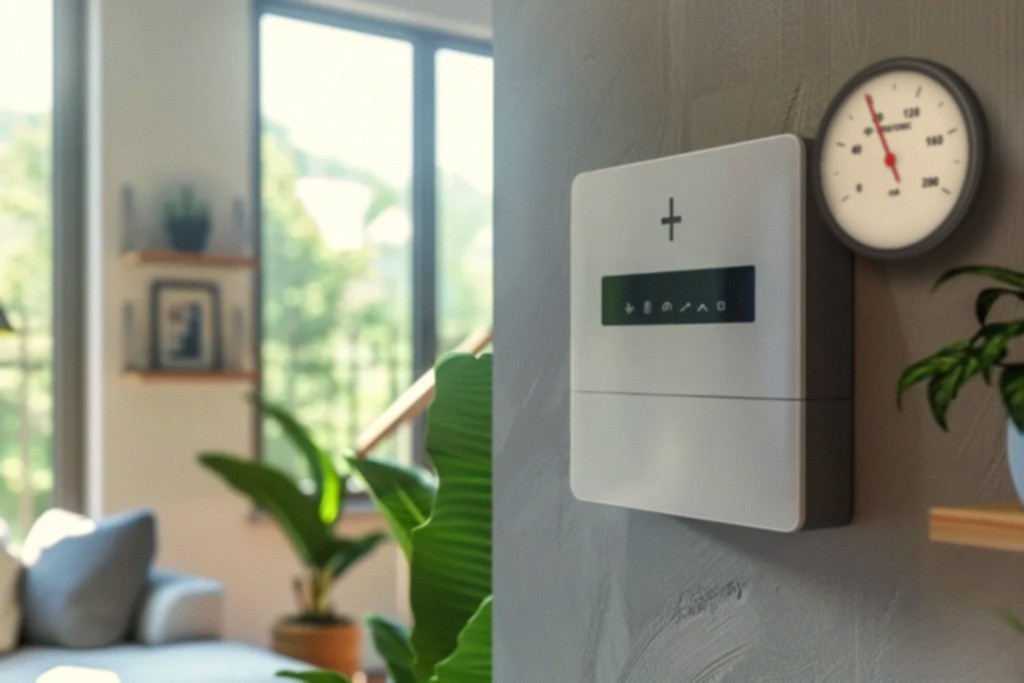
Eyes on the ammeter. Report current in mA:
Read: 80 mA
